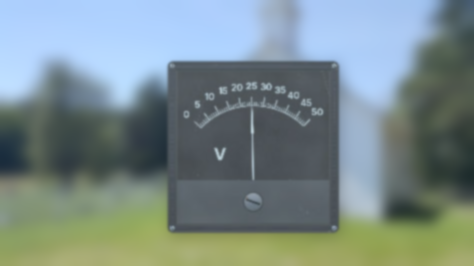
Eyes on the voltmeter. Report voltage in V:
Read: 25 V
